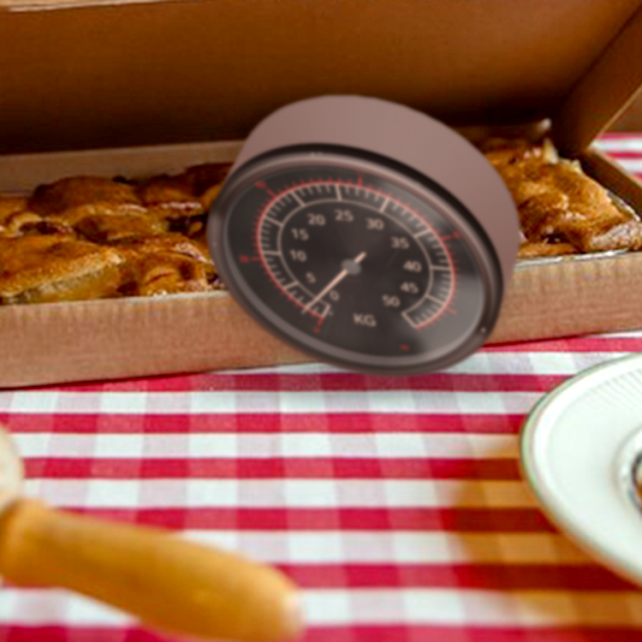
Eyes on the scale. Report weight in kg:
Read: 2 kg
